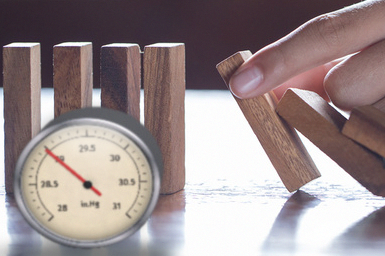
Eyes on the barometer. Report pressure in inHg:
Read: 29 inHg
